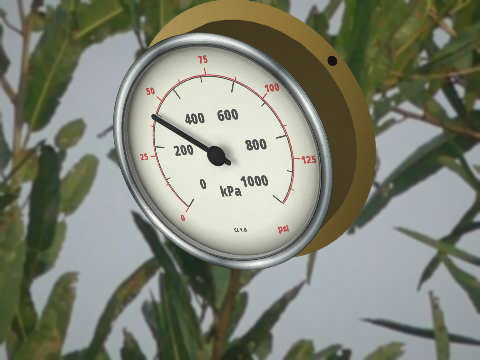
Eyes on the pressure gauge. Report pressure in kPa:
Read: 300 kPa
